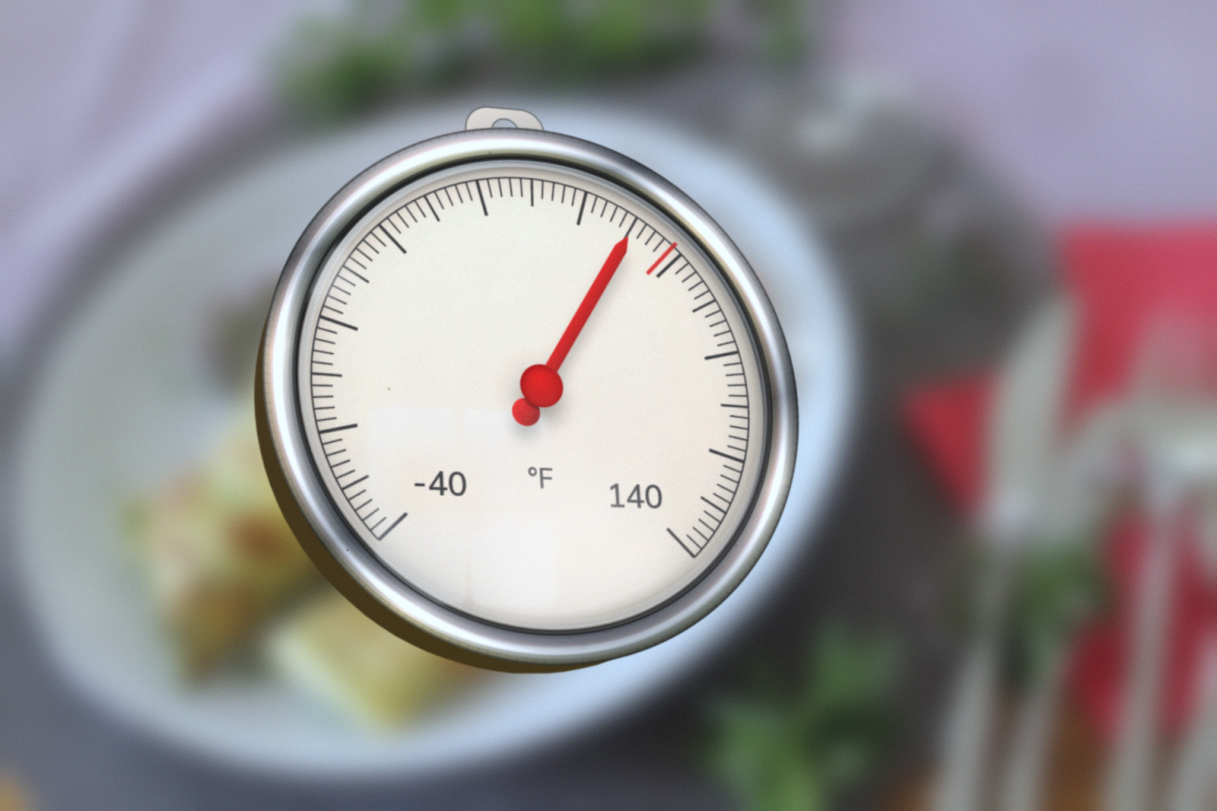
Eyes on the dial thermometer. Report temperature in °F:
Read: 70 °F
